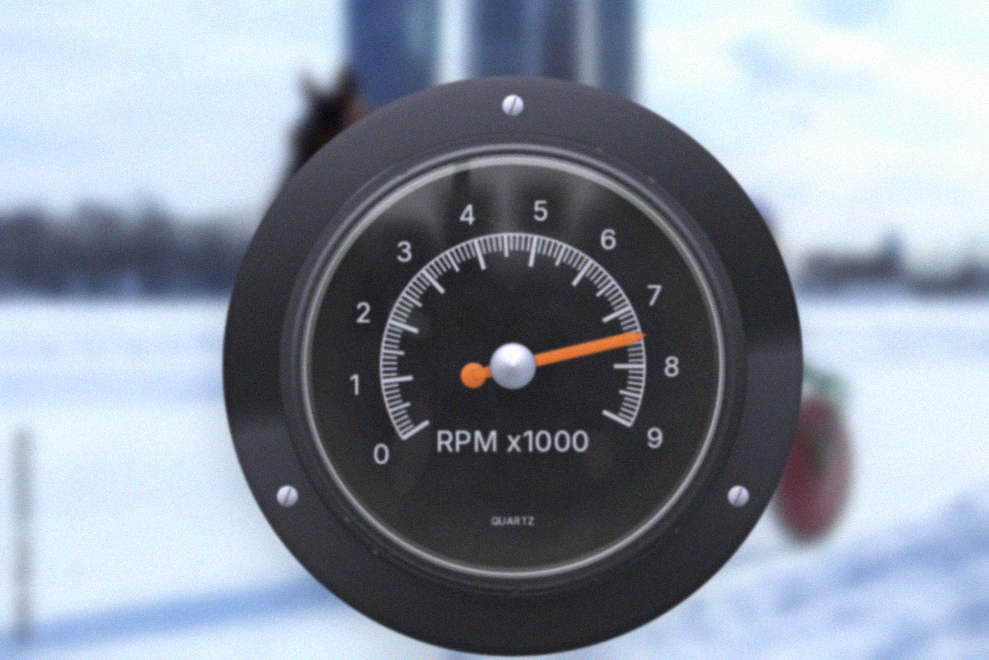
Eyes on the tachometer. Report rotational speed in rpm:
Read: 7500 rpm
